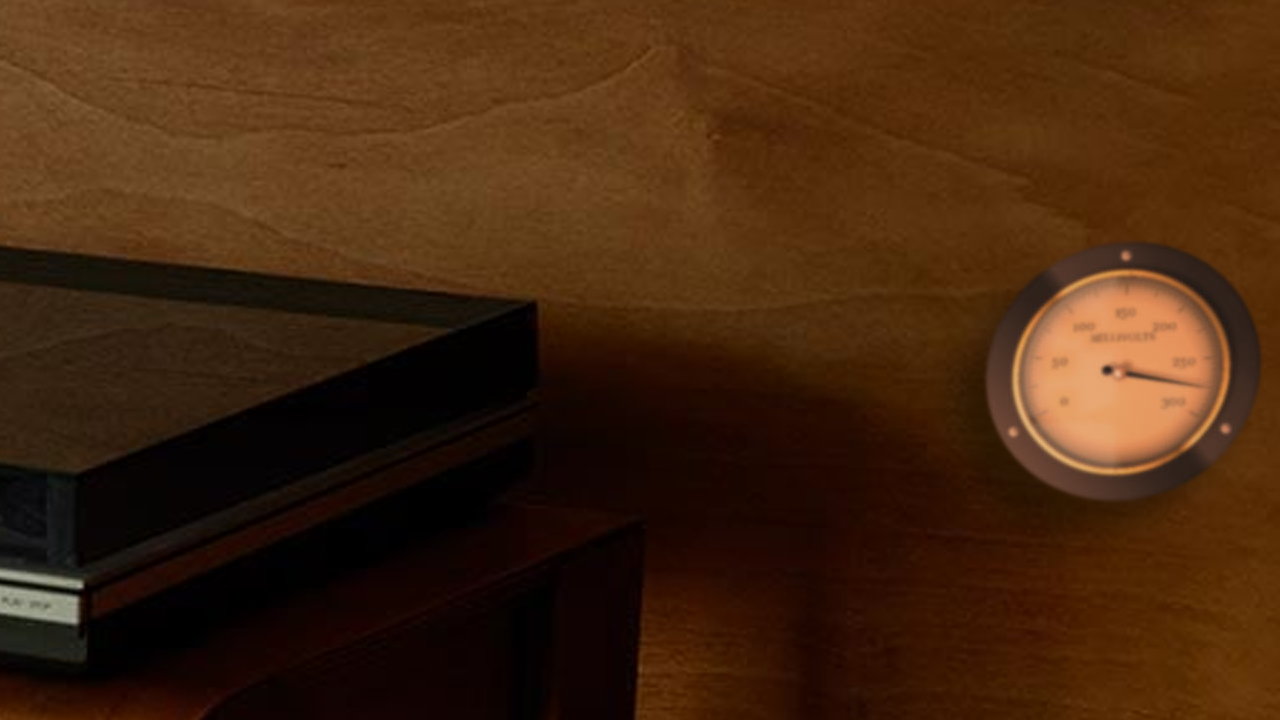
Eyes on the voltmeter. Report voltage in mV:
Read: 275 mV
